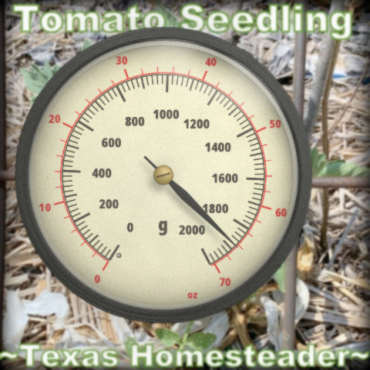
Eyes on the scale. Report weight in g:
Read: 1880 g
